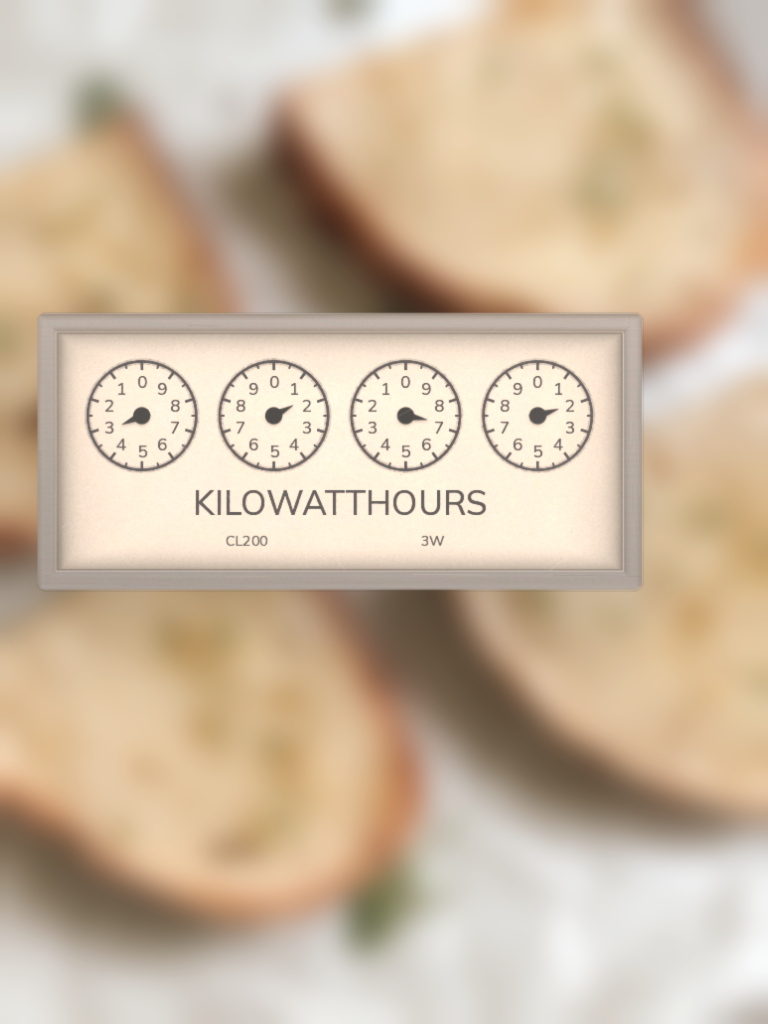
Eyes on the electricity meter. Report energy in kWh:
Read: 3172 kWh
